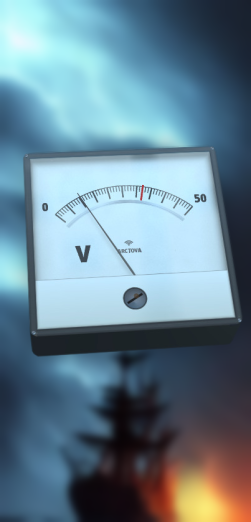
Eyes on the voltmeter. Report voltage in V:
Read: 10 V
